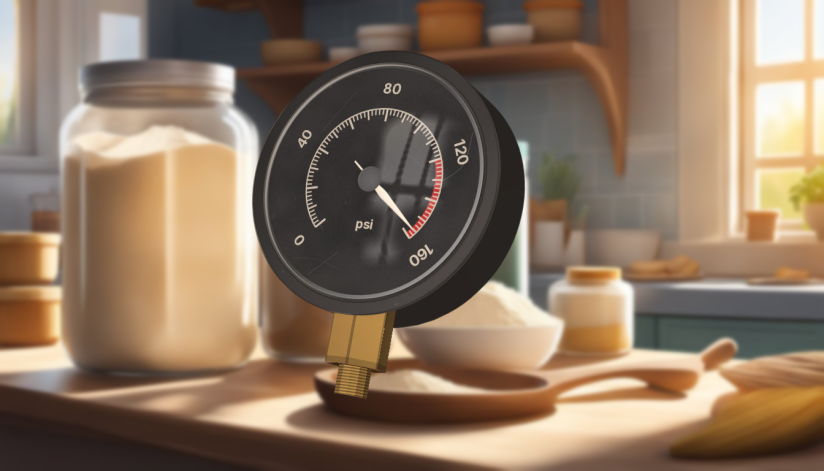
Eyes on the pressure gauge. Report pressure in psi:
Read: 156 psi
